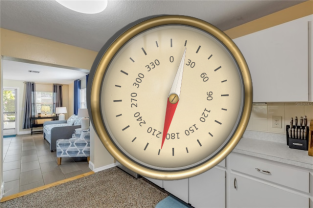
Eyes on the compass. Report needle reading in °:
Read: 195 °
